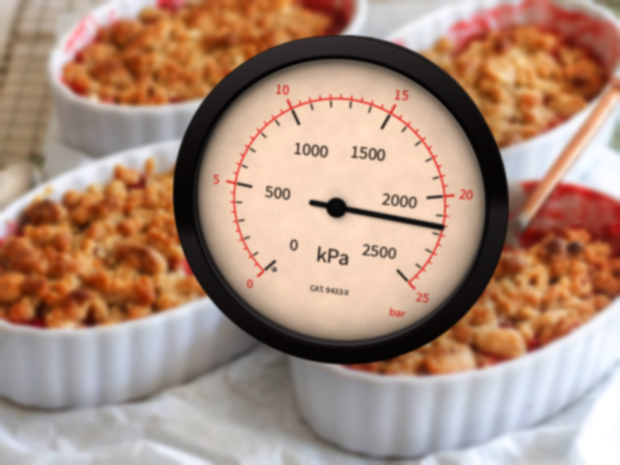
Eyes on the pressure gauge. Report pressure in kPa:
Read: 2150 kPa
